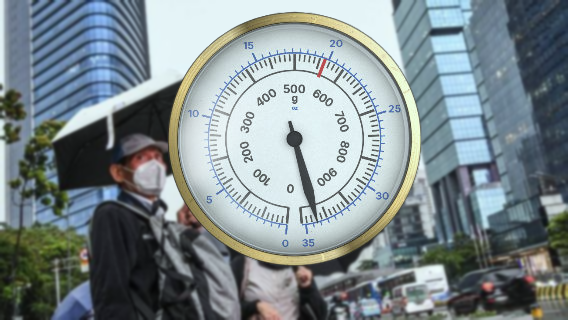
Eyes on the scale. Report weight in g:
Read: 970 g
